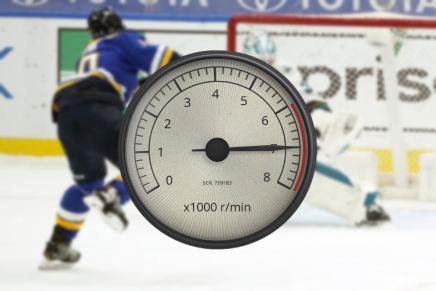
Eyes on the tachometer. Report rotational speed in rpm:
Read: 7000 rpm
